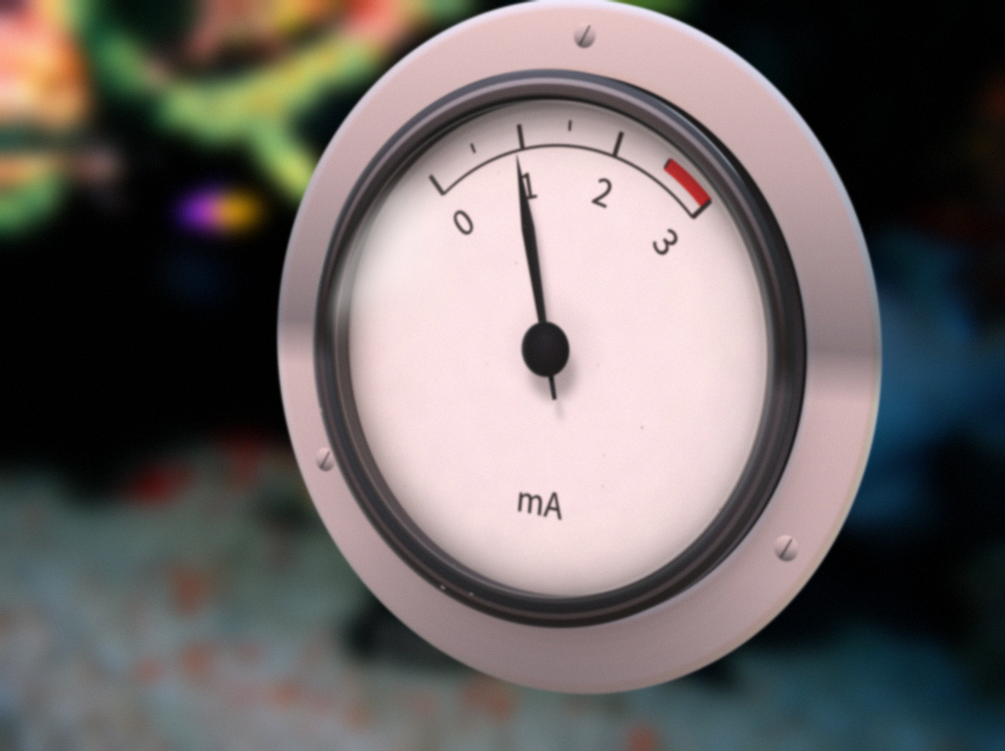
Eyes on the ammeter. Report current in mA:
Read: 1 mA
